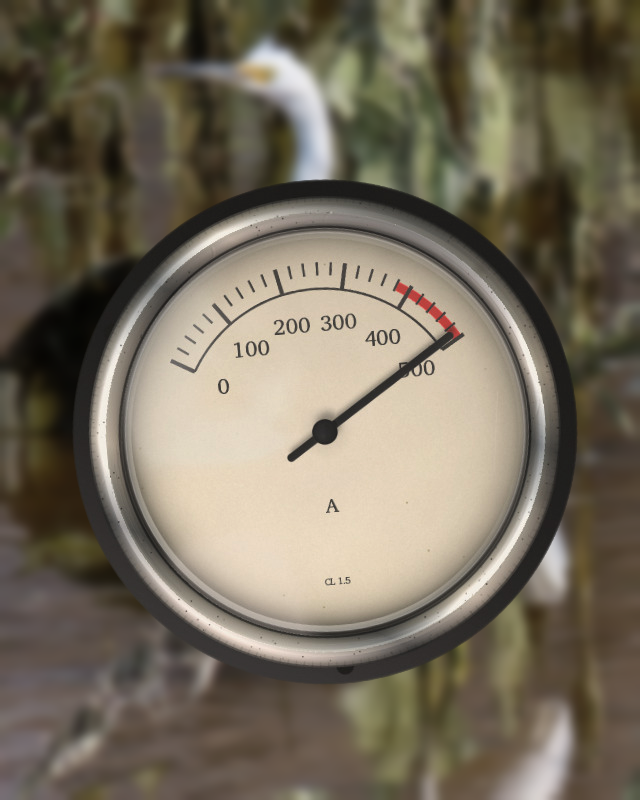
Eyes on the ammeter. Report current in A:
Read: 490 A
